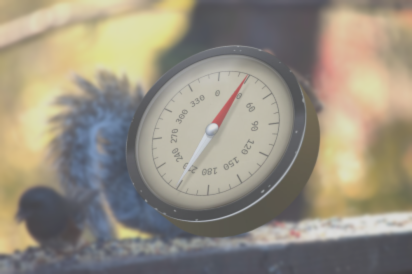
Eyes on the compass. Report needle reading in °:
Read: 30 °
